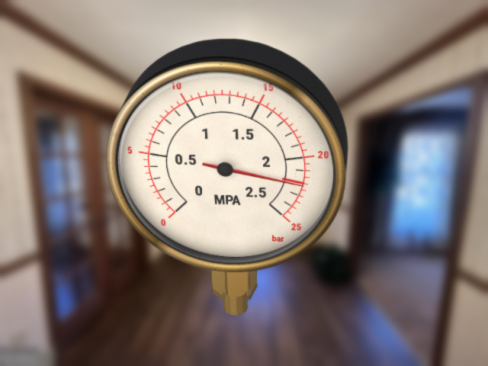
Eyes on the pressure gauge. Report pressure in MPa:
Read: 2.2 MPa
